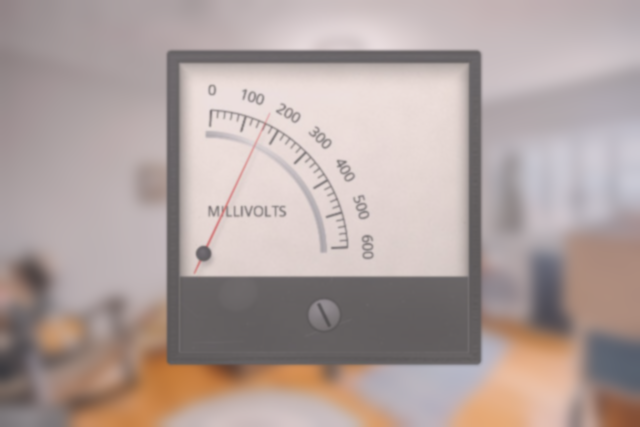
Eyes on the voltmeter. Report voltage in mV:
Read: 160 mV
